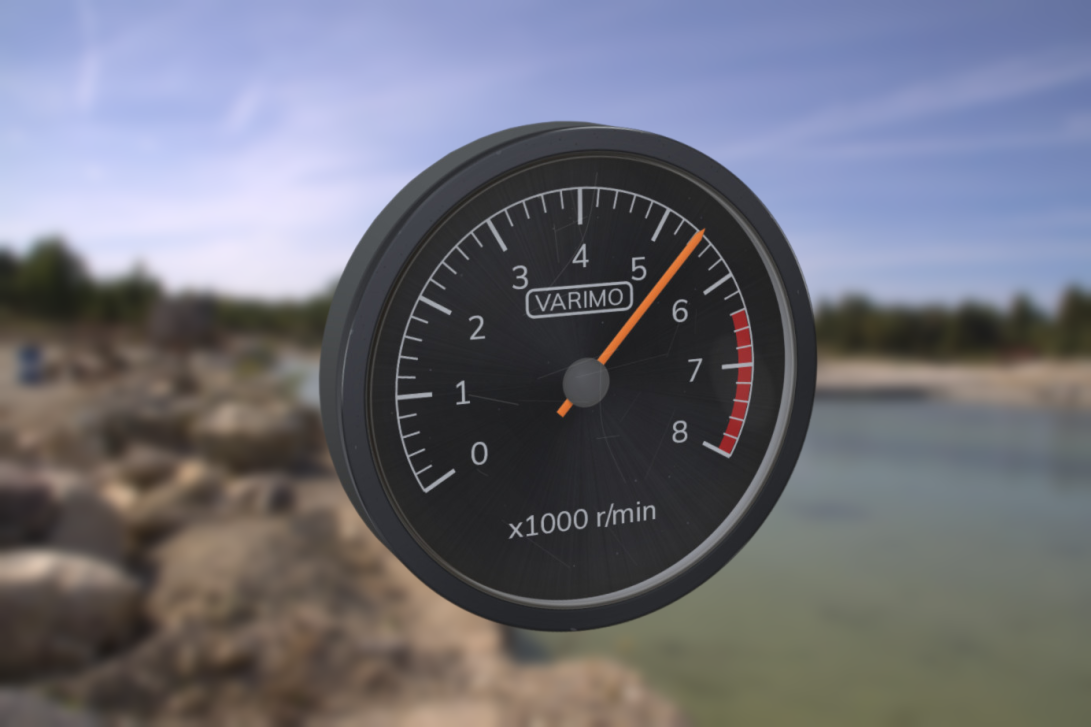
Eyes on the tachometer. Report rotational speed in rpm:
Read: 5400 rpm
